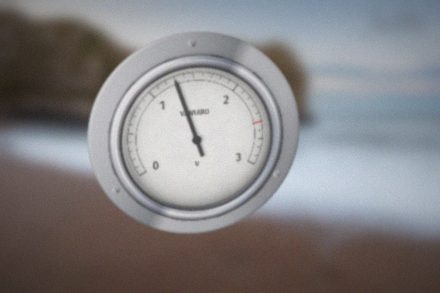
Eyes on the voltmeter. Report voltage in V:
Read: 1.3 V
